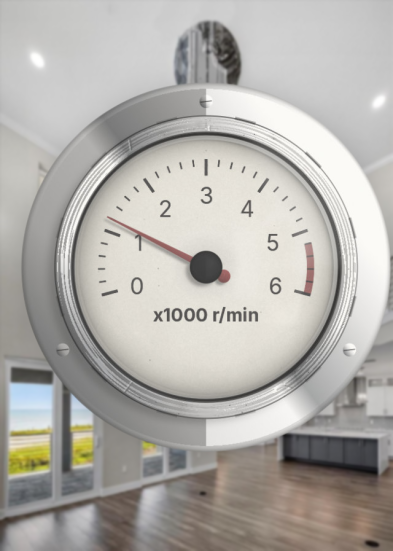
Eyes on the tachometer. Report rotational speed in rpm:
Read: 1200 rpm
